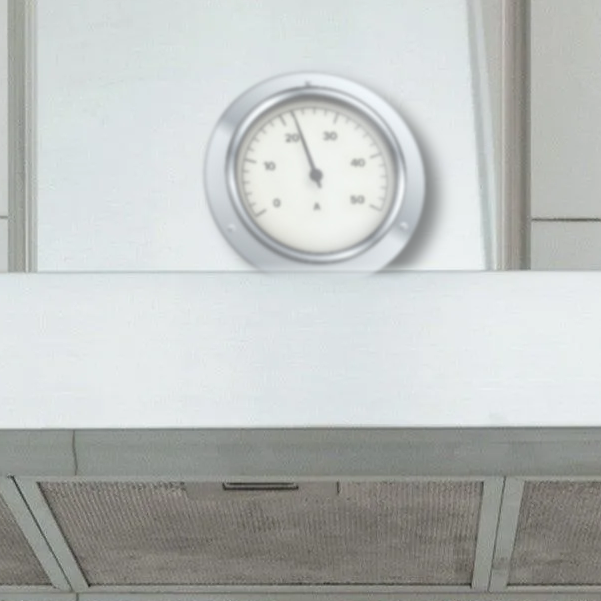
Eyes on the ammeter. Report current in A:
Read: 22 A
